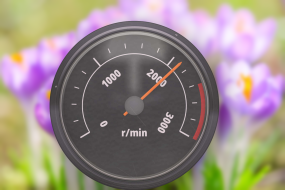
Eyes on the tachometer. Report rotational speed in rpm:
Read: 2100 rpm
